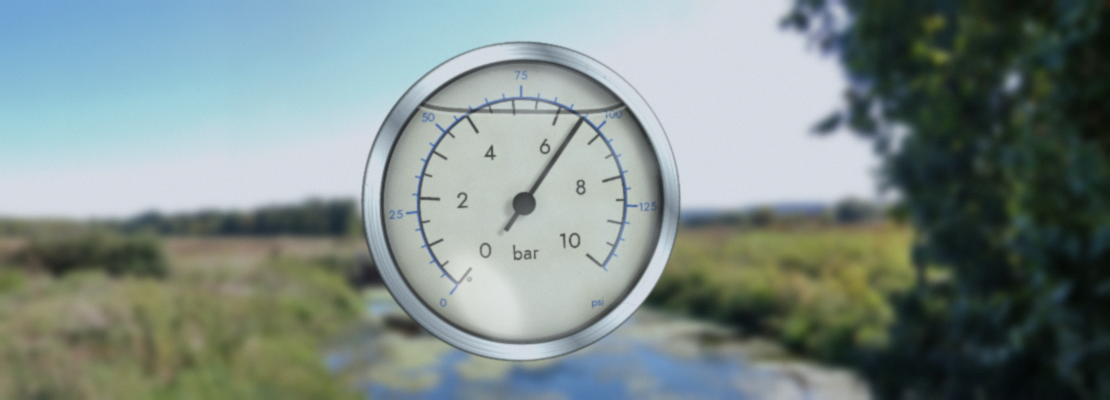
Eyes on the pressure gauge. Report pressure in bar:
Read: 6.5 bar
